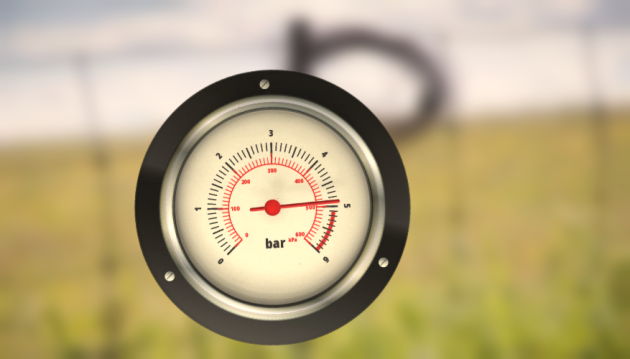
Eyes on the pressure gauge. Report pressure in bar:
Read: 4.9 bar
